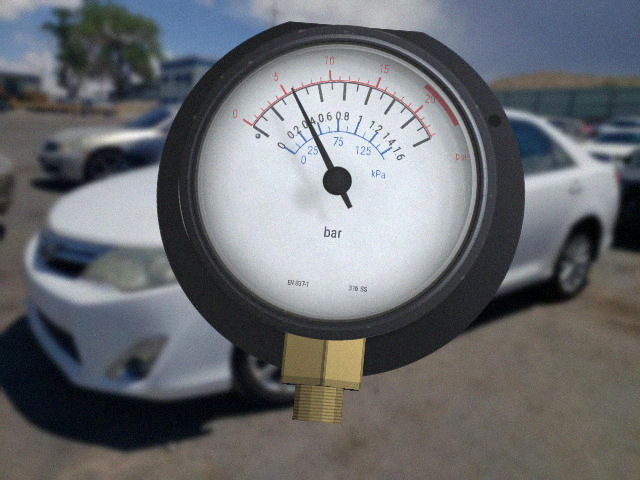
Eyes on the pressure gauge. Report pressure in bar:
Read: 0.4 bar
